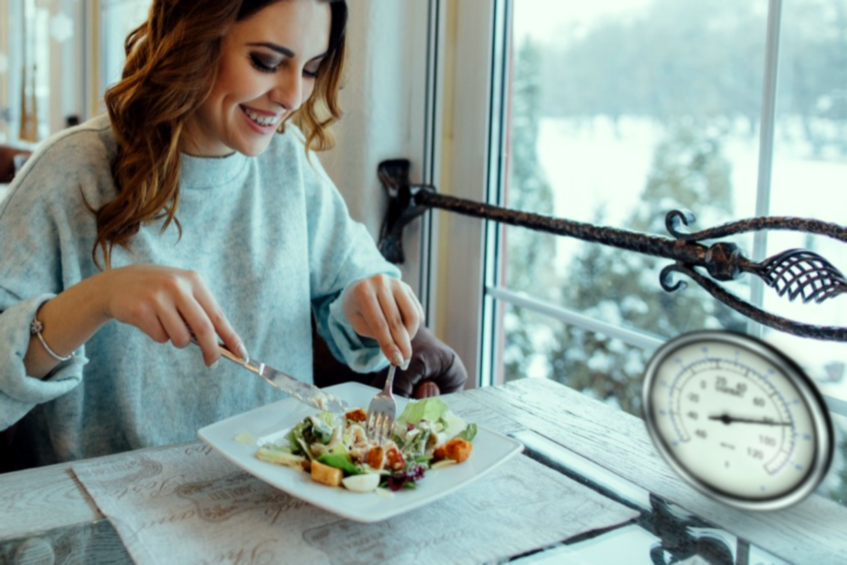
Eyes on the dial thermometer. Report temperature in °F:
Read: 80 °F
